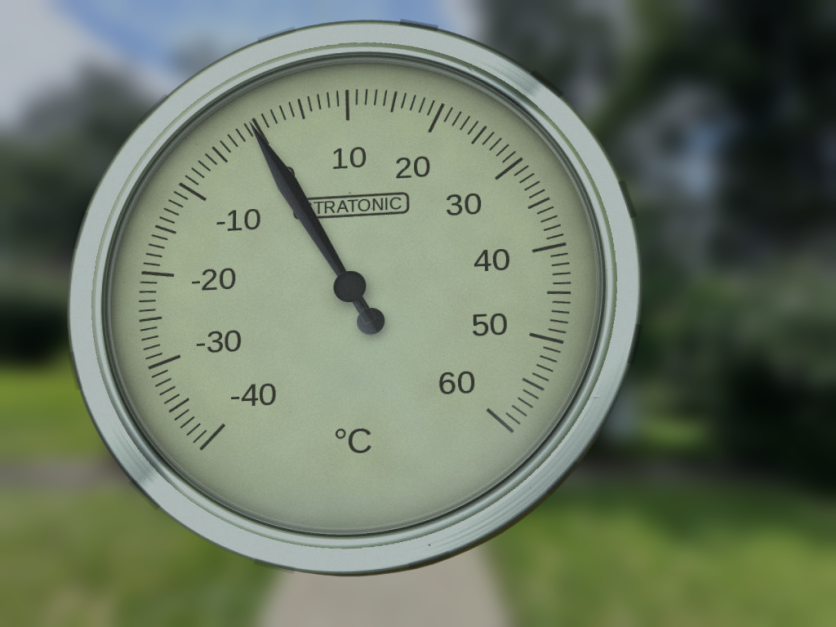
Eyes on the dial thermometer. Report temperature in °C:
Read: -0.5 °C
